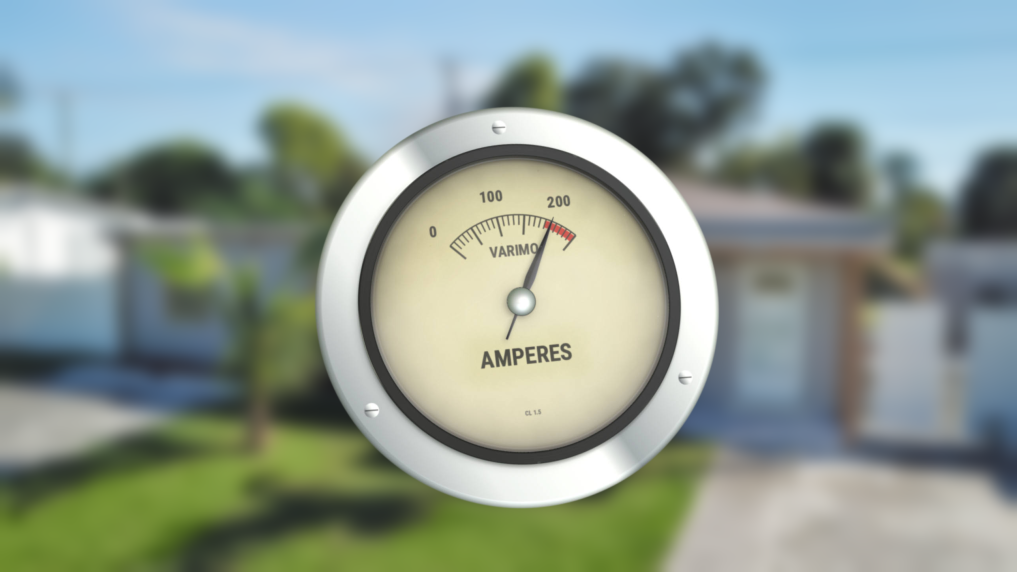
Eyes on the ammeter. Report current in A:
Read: 200 A
